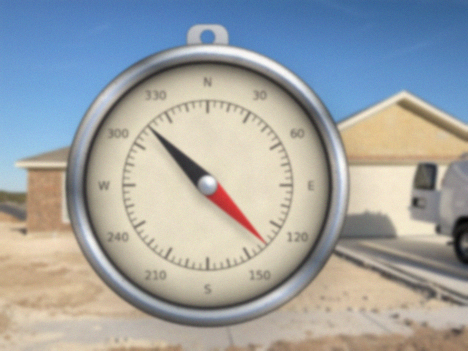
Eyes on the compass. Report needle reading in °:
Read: 135 °
